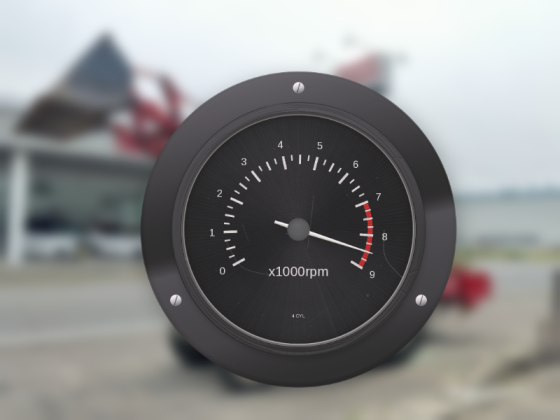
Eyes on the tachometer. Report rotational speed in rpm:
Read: 8500 rpm
